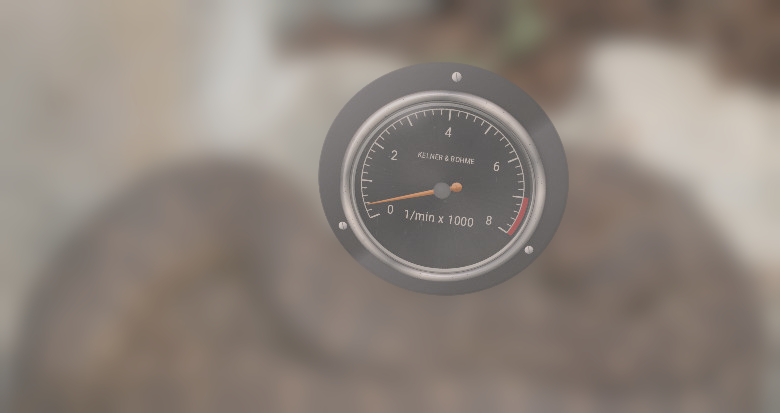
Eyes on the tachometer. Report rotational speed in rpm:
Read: 400 rpm
